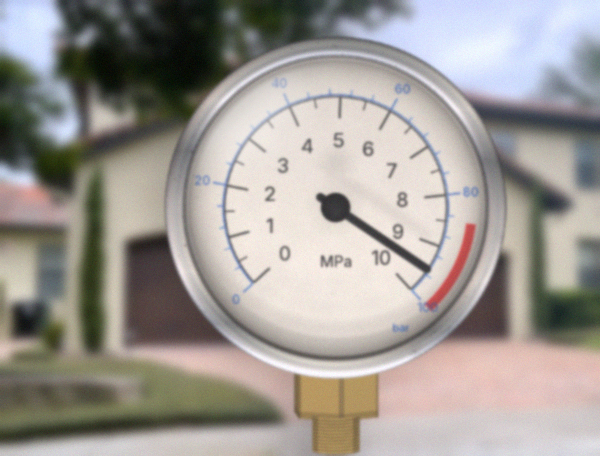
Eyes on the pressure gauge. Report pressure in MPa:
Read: 9.5 MPa
